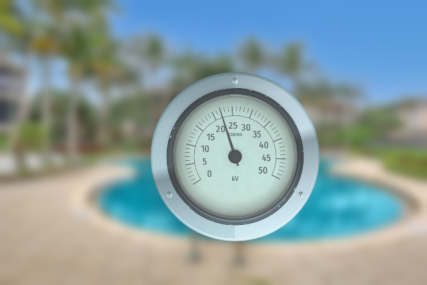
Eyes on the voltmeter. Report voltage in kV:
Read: 22 kV
